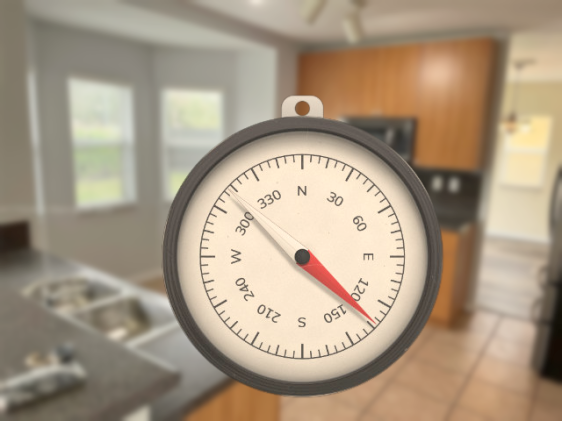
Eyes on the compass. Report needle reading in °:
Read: 132.5 °
